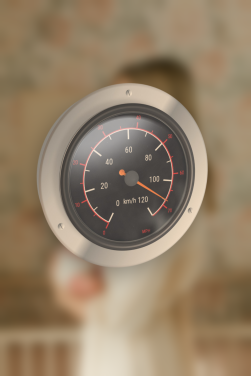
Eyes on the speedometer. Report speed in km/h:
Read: 110 km/h
